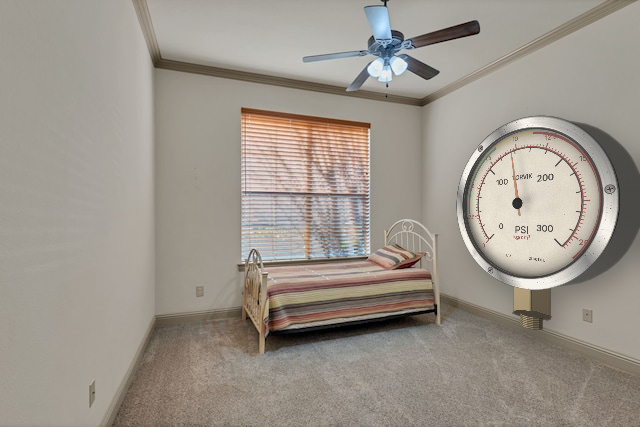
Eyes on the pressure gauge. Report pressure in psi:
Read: 140 psi
